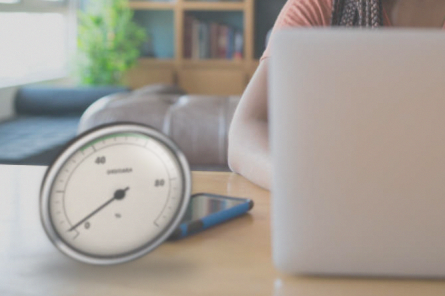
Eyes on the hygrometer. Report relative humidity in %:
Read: 4 %
